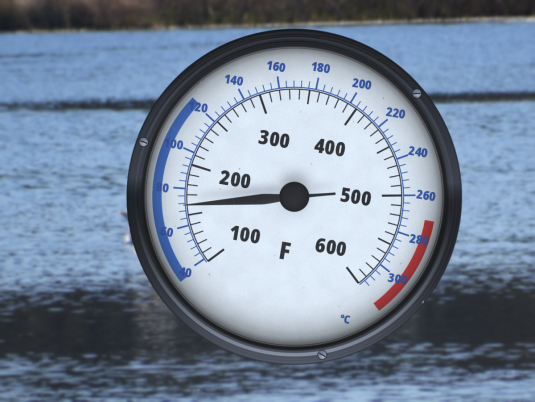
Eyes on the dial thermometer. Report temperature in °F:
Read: 160 °F
